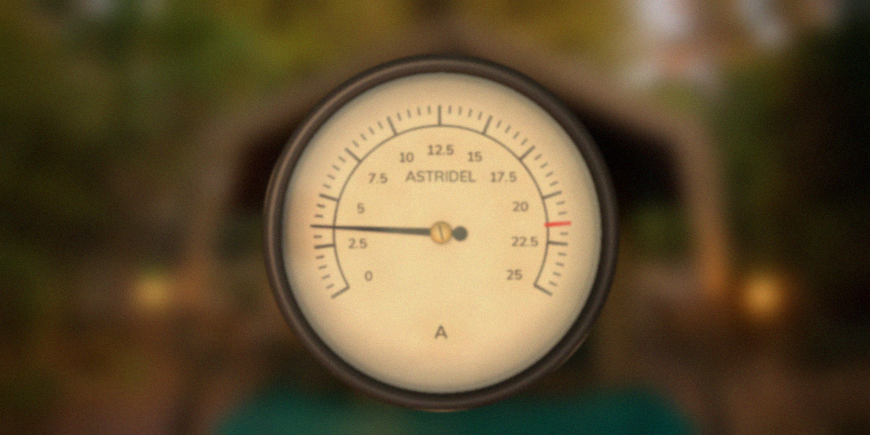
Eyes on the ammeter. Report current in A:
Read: 3.5 A
